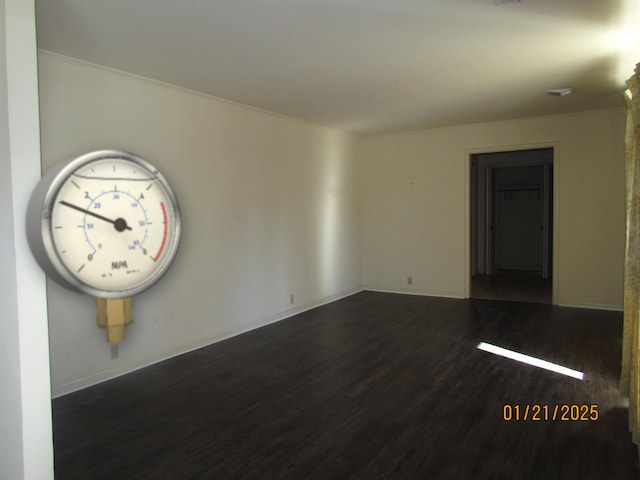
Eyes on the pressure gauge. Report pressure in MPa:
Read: 1.5 MPa
